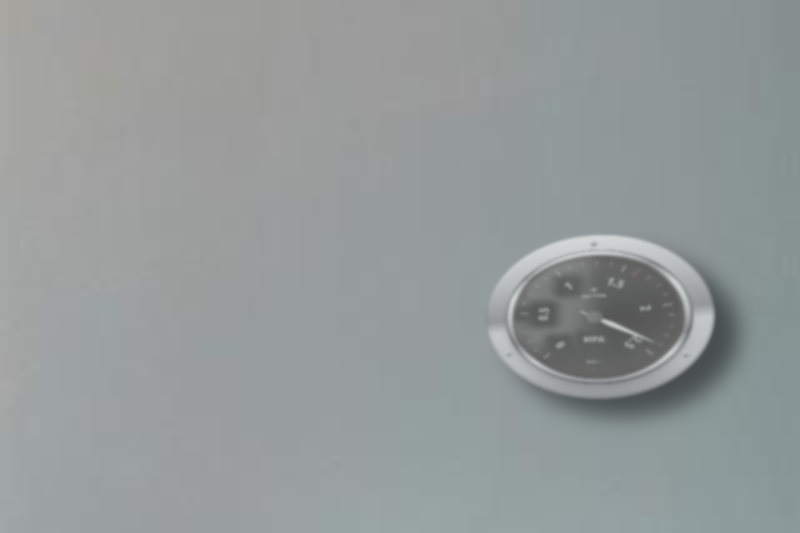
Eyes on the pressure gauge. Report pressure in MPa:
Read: 2.4 MPa
